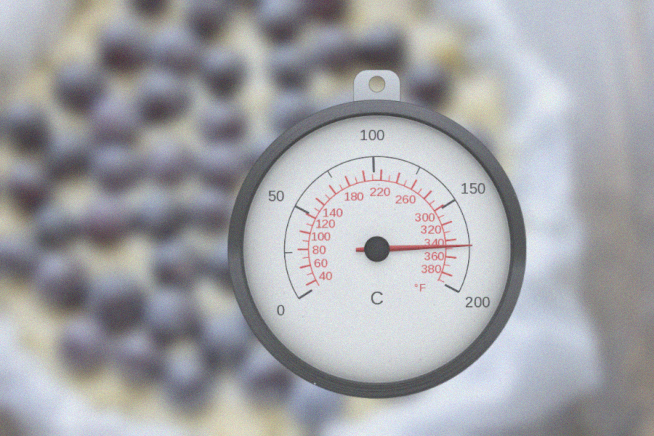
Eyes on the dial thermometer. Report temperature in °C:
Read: 175 °C
